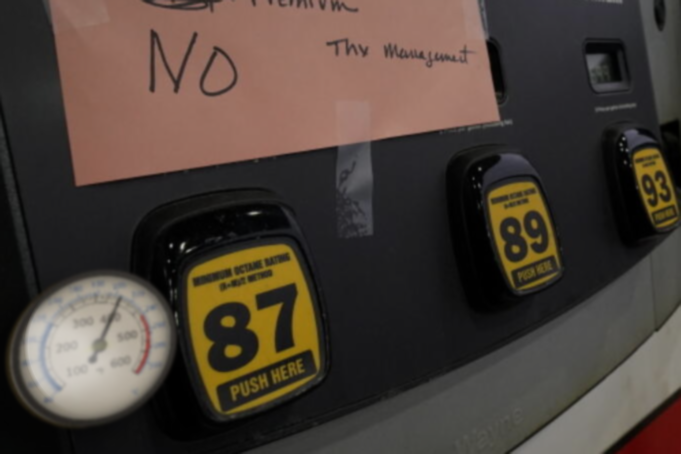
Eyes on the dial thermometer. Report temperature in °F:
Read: 400 °F
